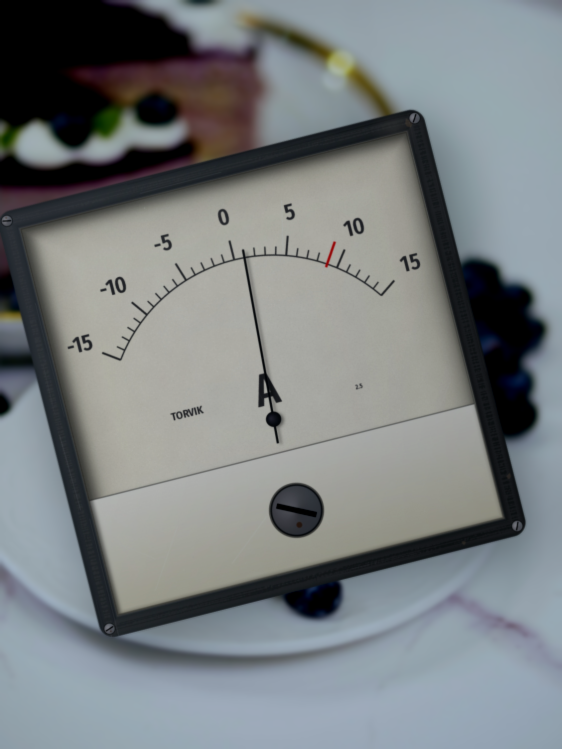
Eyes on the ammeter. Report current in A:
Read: 1 A
